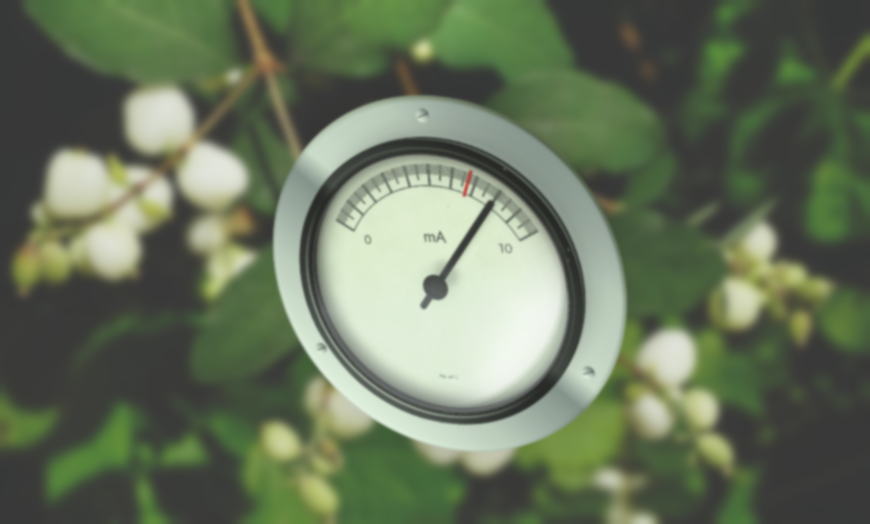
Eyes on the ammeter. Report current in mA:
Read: 8 mA
